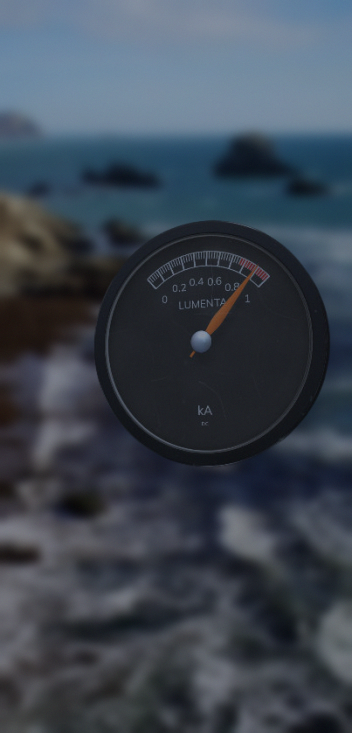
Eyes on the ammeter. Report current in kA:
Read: 0.9 kA
